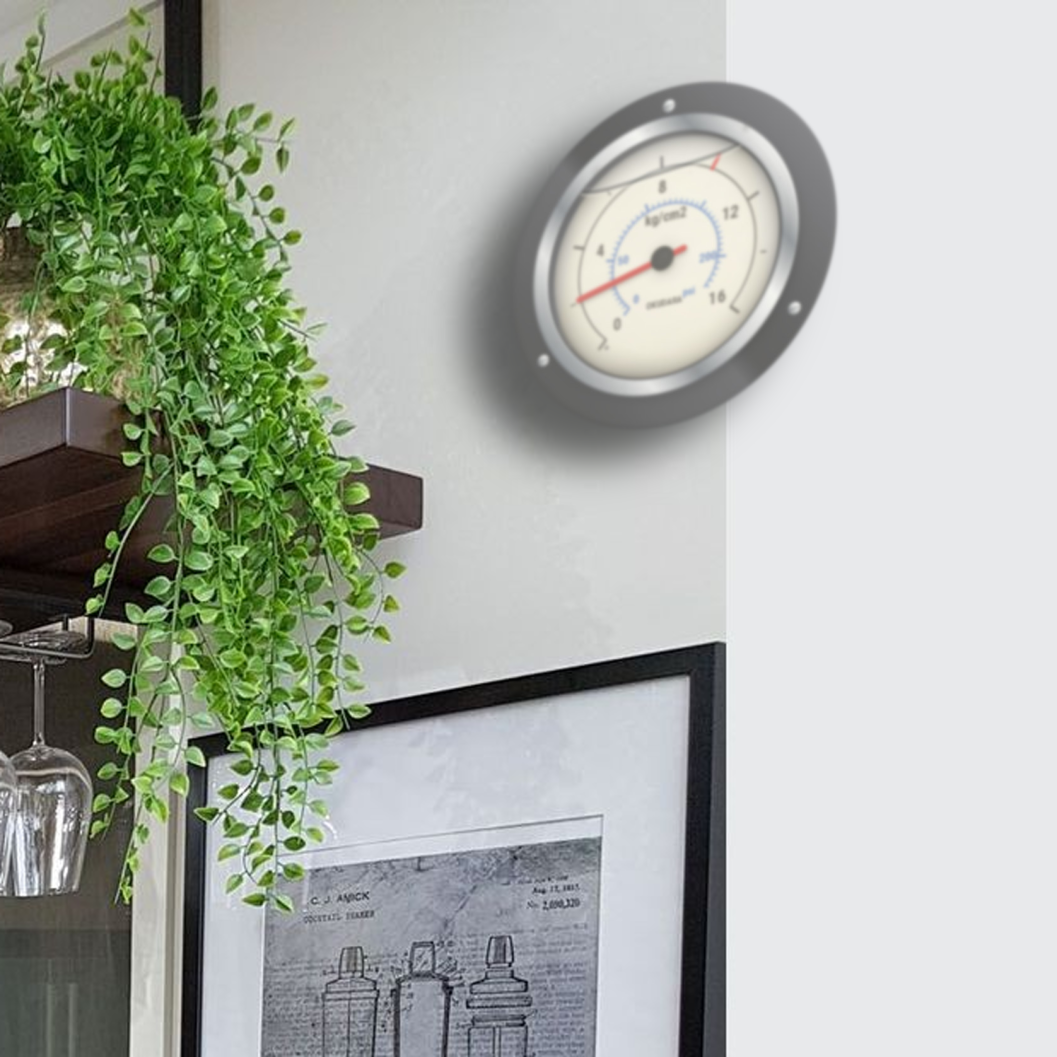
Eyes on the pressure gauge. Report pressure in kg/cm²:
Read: 2 kg/cm²
